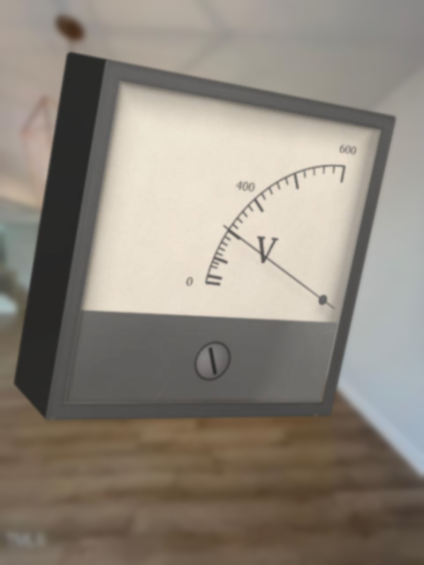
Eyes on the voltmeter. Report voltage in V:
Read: 300 V
